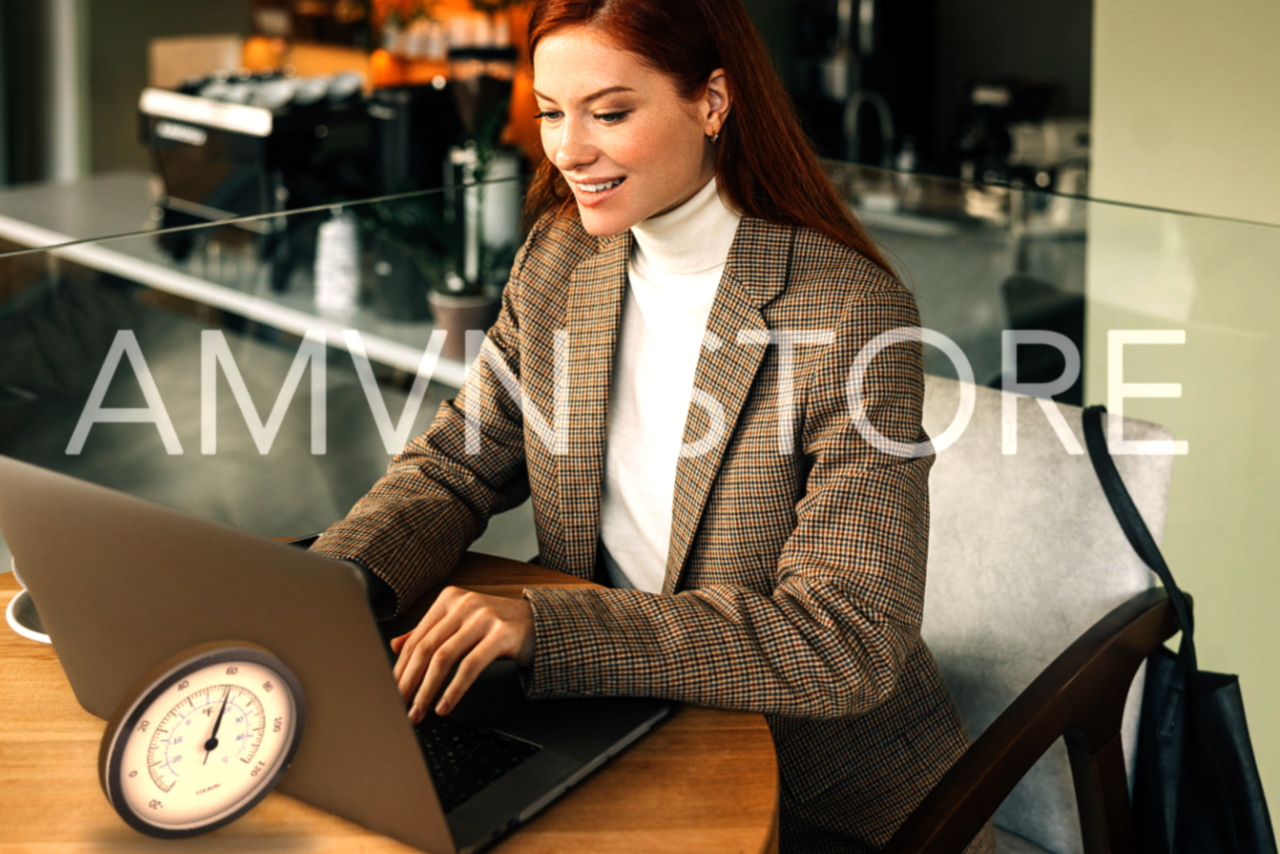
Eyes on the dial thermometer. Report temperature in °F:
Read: 60 °F
